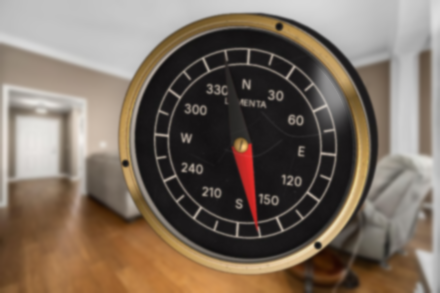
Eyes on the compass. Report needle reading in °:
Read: 165 °
